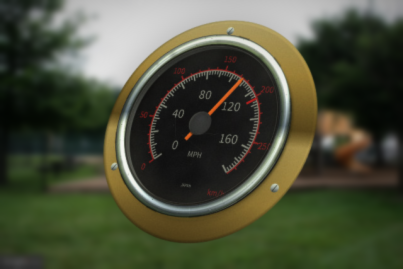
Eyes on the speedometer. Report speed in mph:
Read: 110 mph
